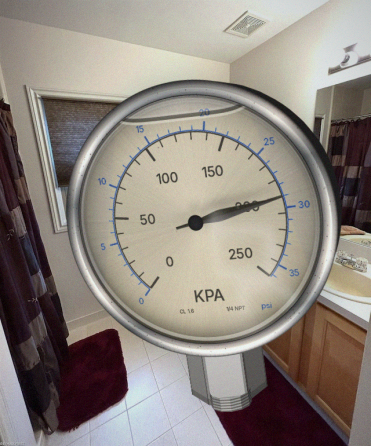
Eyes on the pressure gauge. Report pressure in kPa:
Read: 200 kPa
